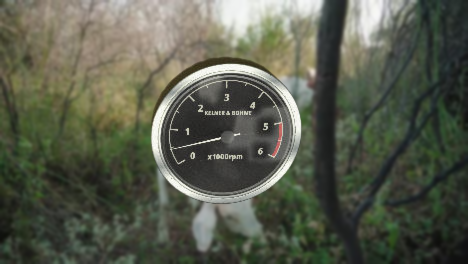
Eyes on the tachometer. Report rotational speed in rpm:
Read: 500 rpm
